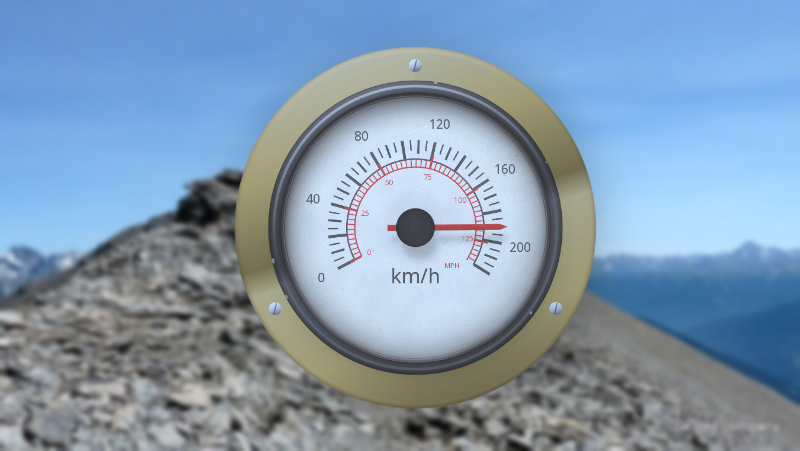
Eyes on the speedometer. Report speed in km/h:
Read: 190 km/h
